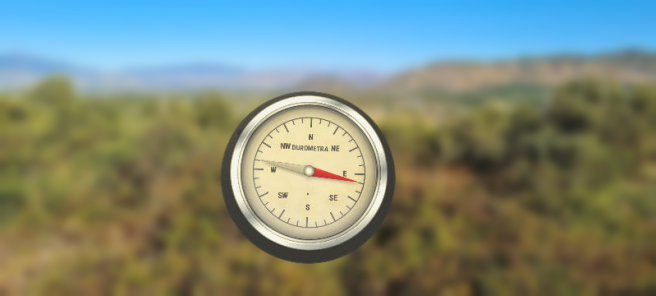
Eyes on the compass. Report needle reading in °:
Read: 100 °
